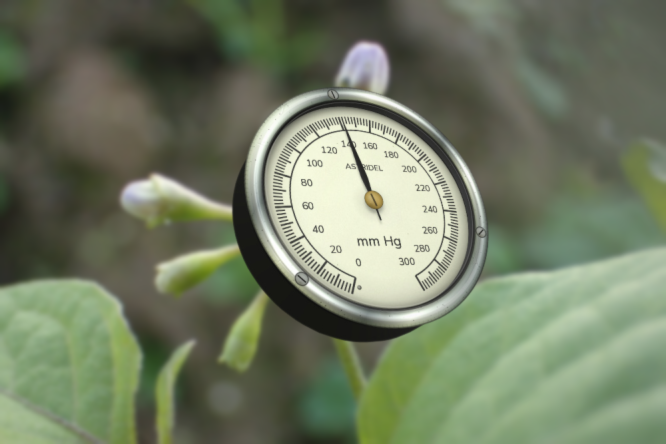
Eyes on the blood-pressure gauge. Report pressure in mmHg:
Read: 140 mmHg
